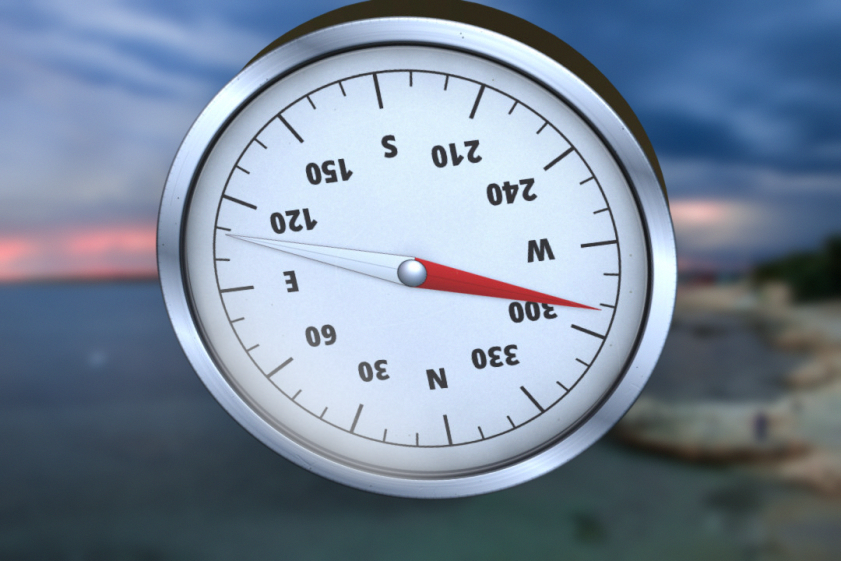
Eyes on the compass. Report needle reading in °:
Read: 290 °
